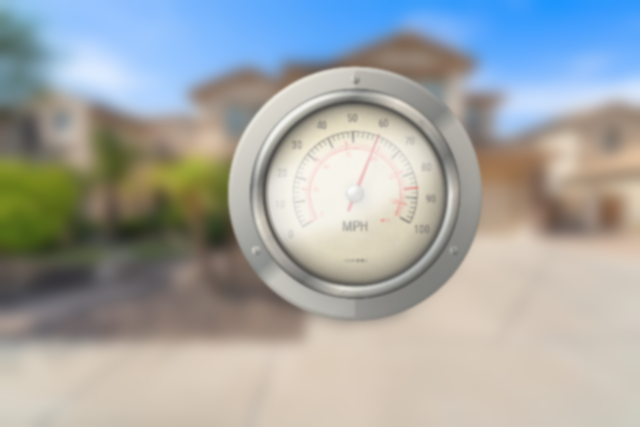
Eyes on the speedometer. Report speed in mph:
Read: 60 mph
